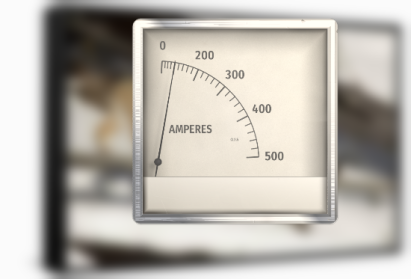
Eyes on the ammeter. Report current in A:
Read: 100 A
